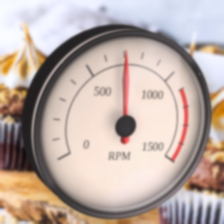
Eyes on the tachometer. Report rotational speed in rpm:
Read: 700 rpm
